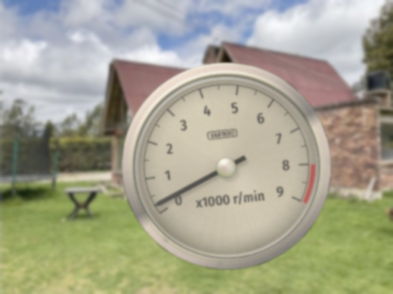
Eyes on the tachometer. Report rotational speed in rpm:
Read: 250 rpm
